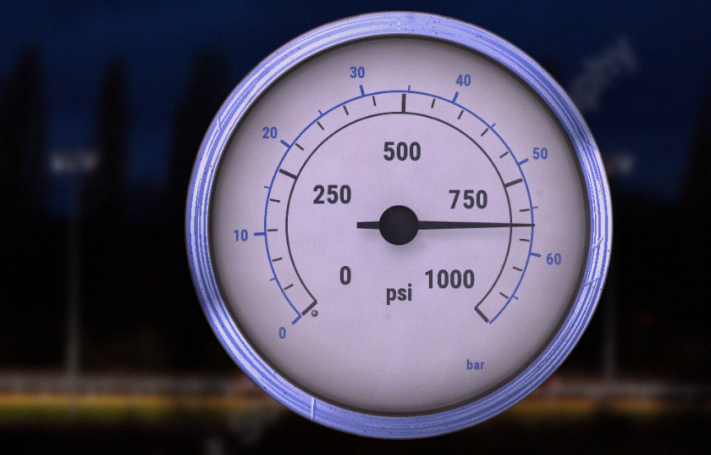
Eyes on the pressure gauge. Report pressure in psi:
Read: 825 psi
